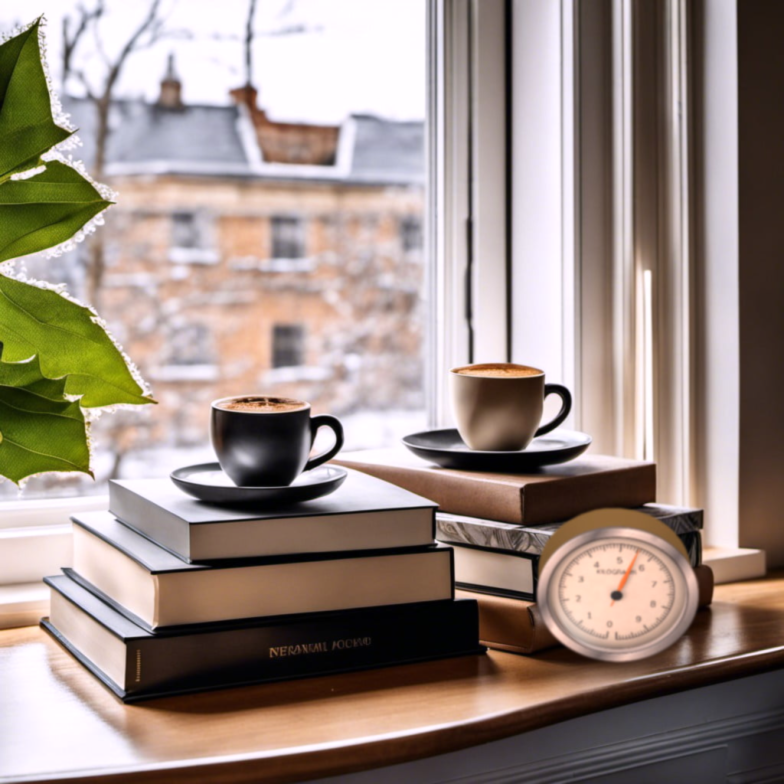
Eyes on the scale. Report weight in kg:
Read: 5.5 kg
